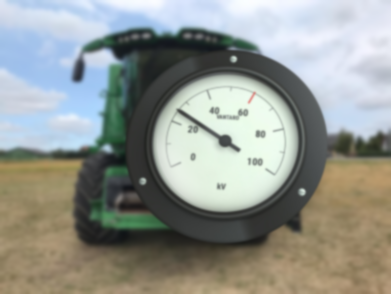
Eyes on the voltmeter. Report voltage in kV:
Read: 25 kV
